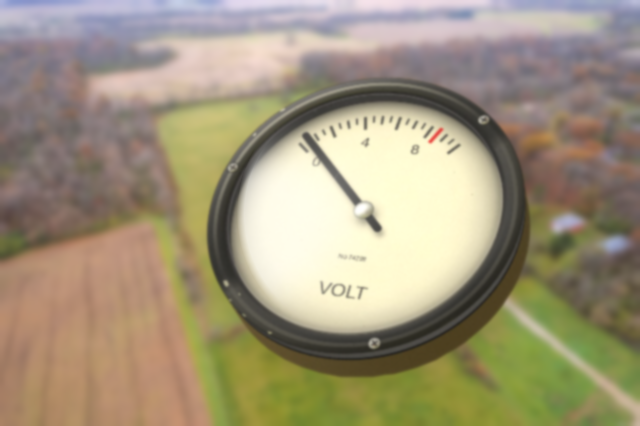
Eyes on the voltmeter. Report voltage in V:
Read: 0.5 V
